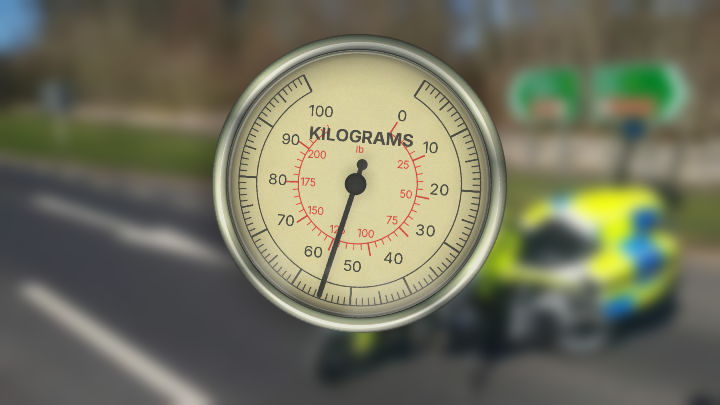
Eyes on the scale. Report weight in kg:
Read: 55 kg
